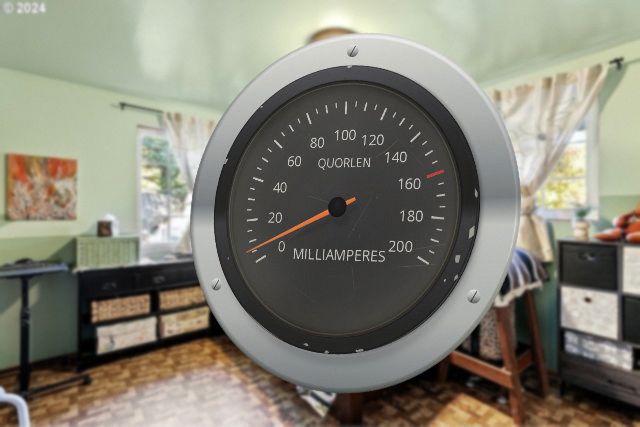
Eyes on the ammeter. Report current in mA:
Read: 5 mA
